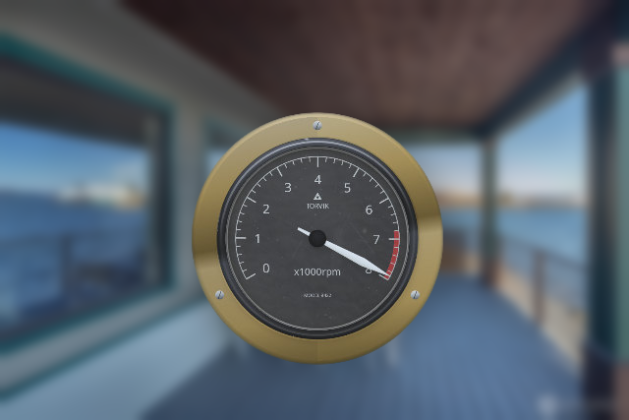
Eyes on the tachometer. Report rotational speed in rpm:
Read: 7900 rpm
